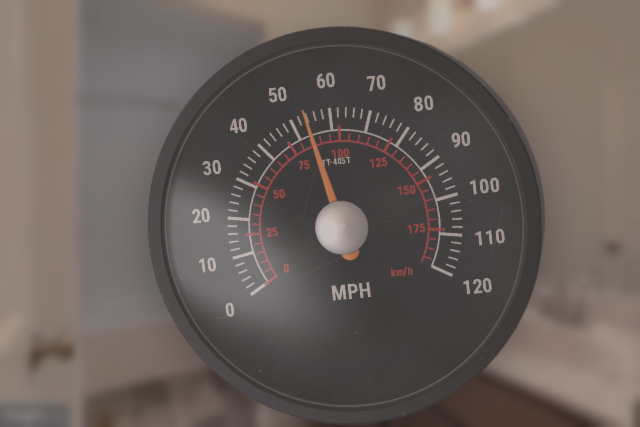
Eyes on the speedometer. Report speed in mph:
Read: 54 mph
